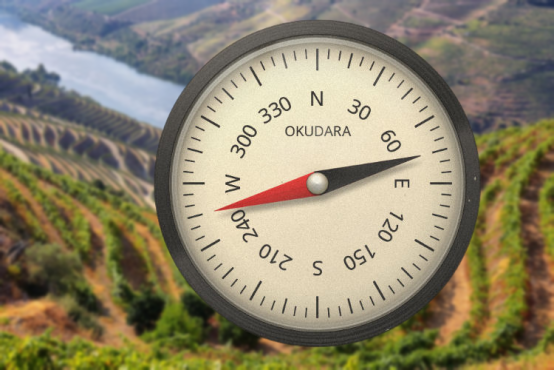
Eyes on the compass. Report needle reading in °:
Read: 255 °
